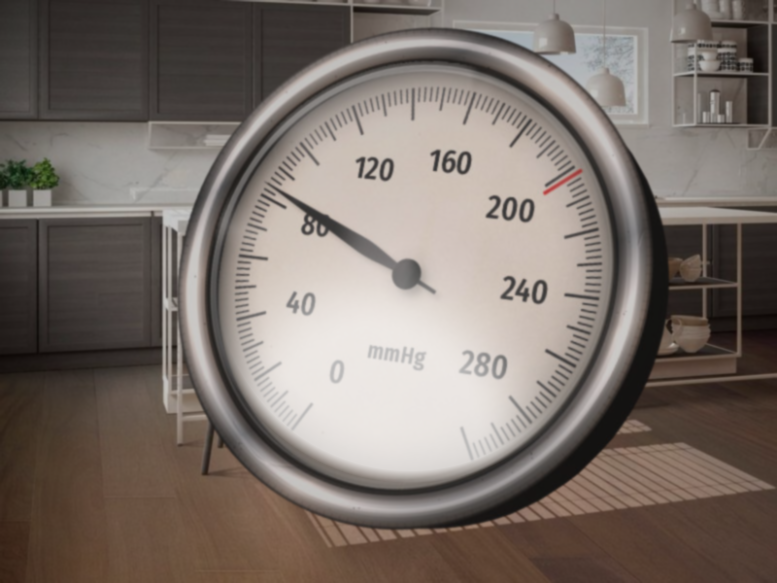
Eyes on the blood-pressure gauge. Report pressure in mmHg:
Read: 84 mmHg
